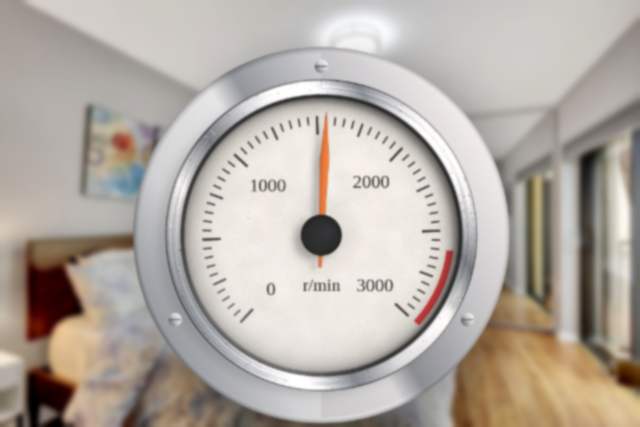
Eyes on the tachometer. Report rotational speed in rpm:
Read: 1550 rpm
